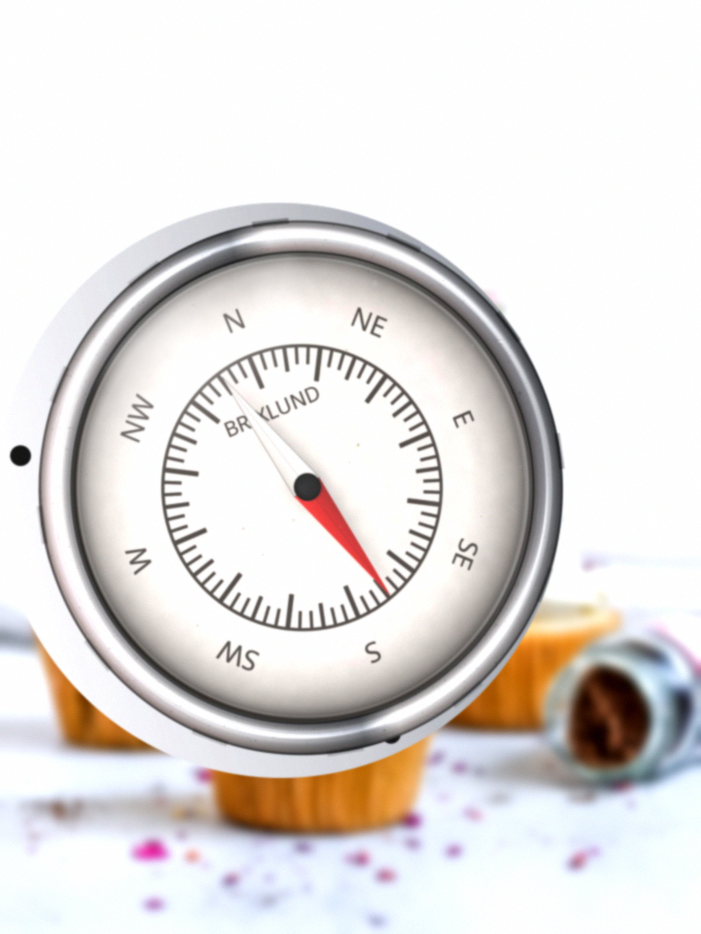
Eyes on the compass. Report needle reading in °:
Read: 165 °
